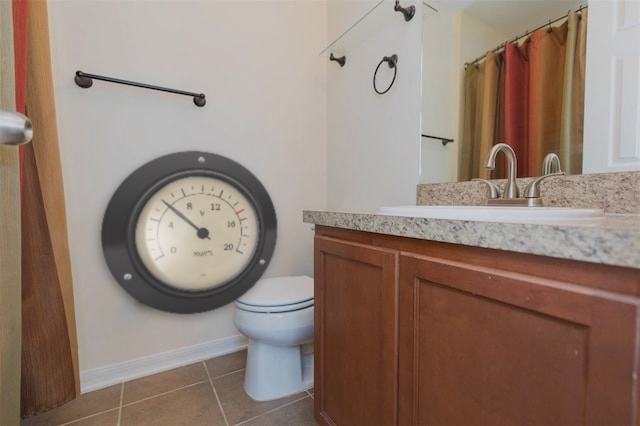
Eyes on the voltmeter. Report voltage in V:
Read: 6 V
